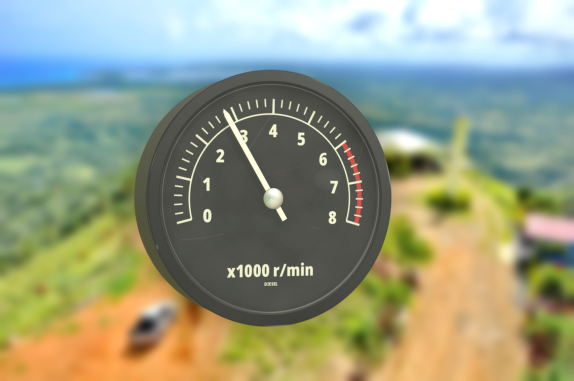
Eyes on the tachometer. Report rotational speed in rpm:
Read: 2800 rpm
